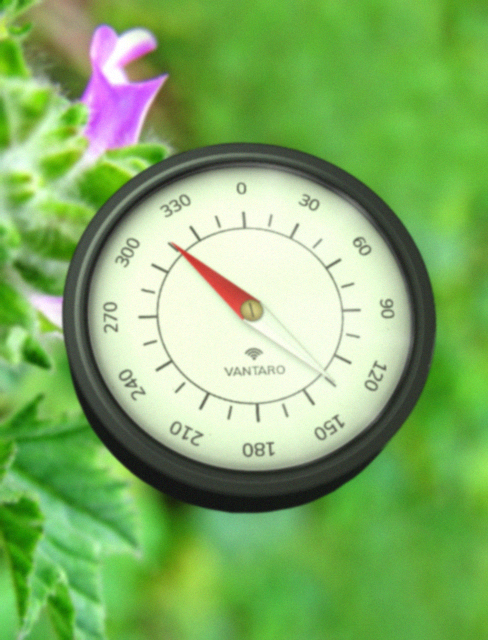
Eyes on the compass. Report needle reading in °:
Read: 315 °
